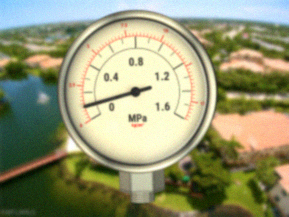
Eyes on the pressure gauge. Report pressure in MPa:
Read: 0.1 MPa
